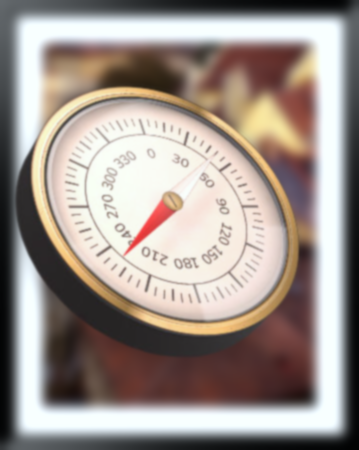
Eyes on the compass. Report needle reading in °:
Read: 230 °
